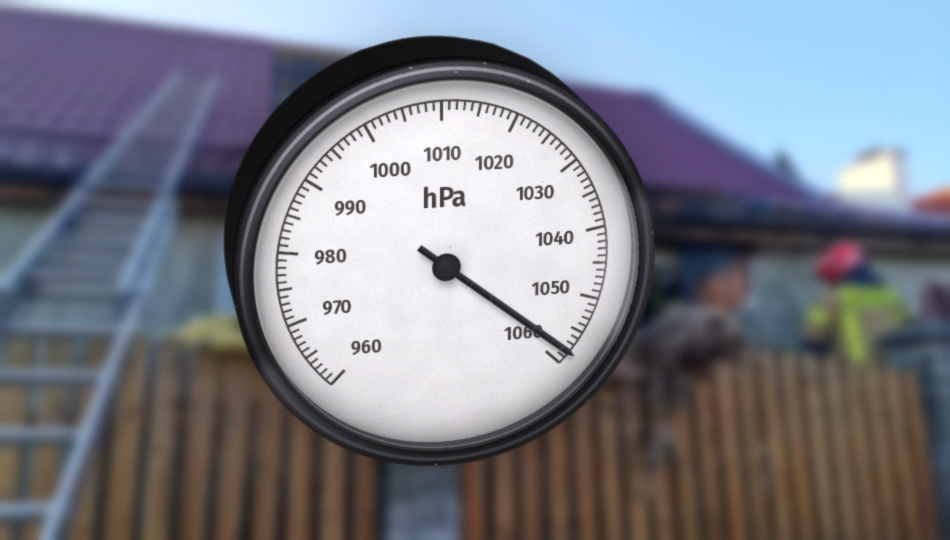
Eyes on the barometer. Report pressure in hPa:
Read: 1058 hPa
